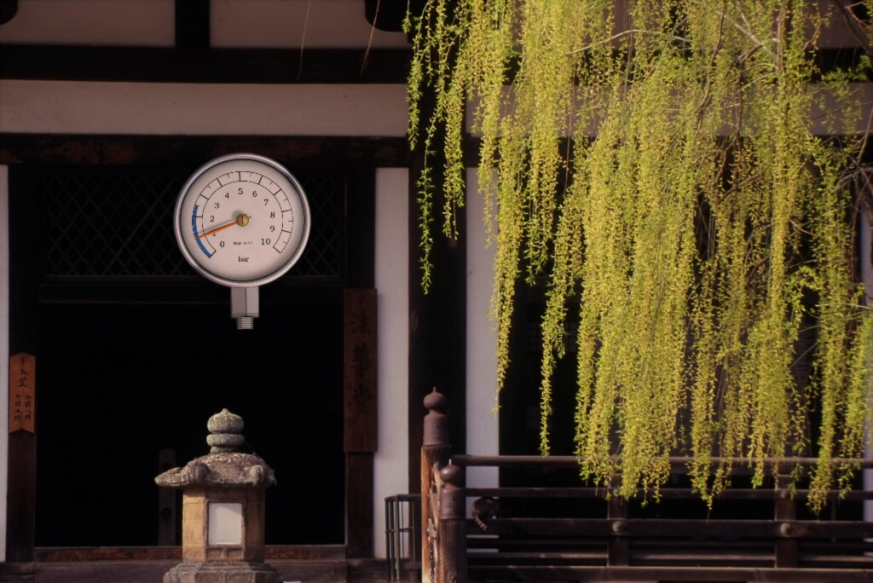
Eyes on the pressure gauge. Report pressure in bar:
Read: 1 bar
